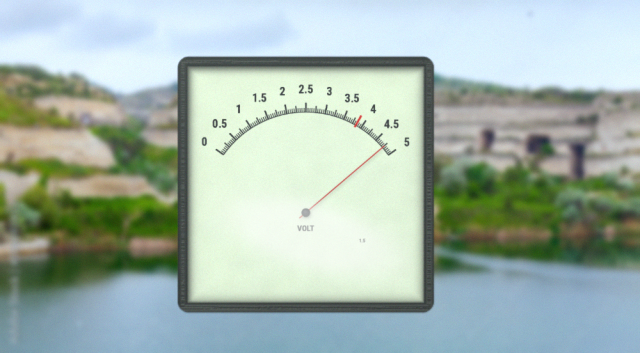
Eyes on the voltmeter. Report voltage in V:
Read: 4.75 V
